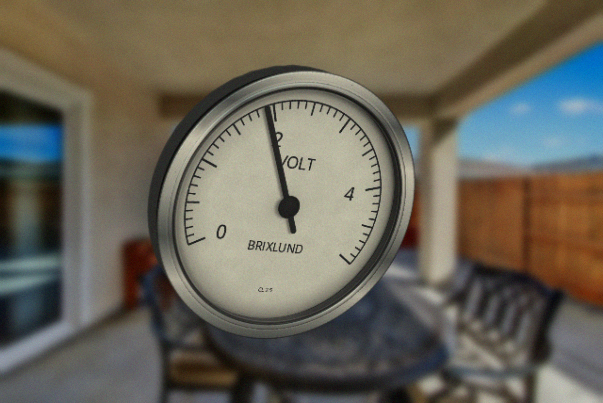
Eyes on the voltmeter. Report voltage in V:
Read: 1.9 V
